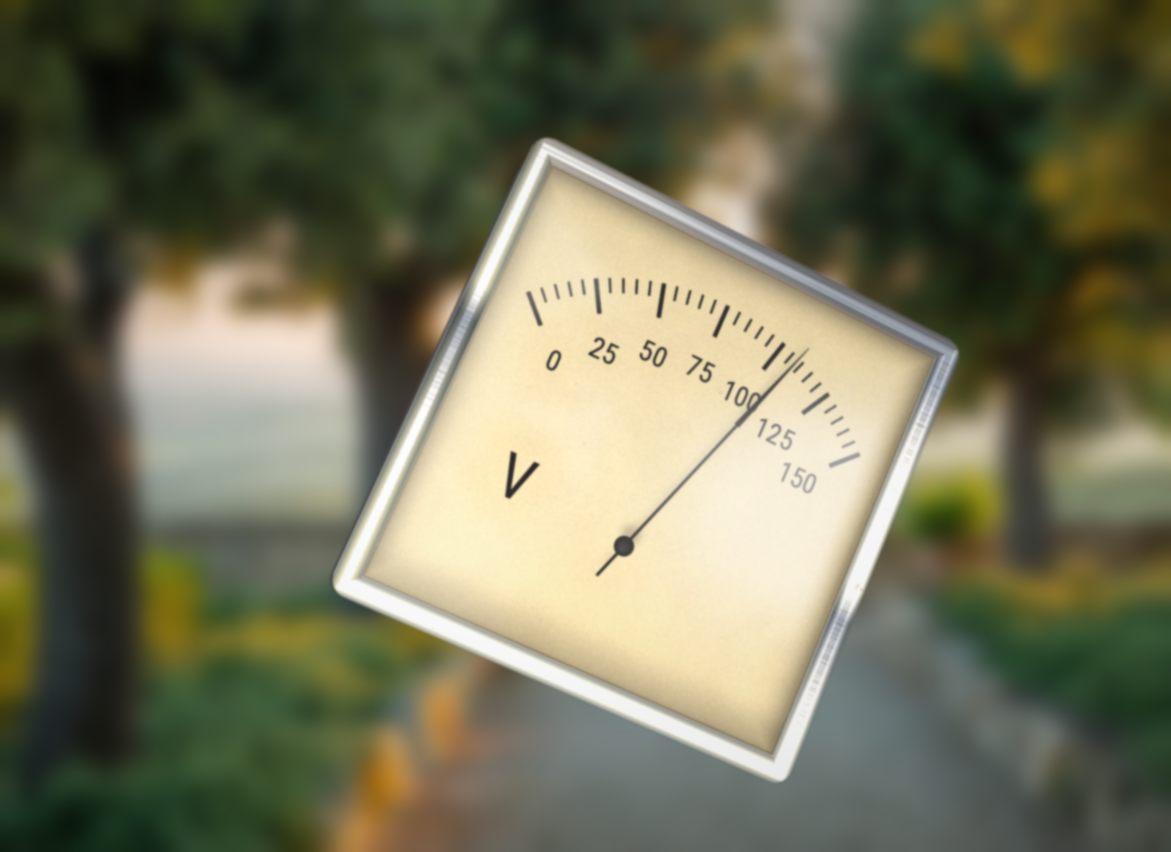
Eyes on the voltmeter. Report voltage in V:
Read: 107.5 V
